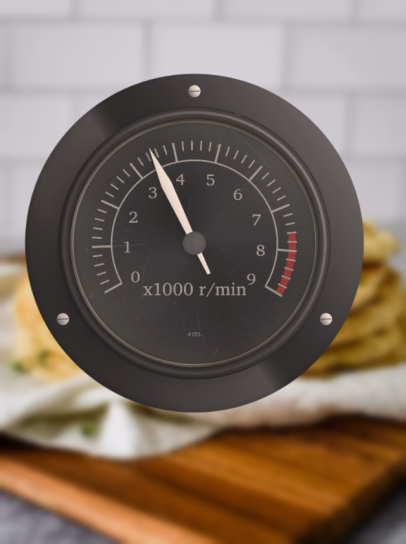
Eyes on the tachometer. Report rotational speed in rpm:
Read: 3500 rpm
